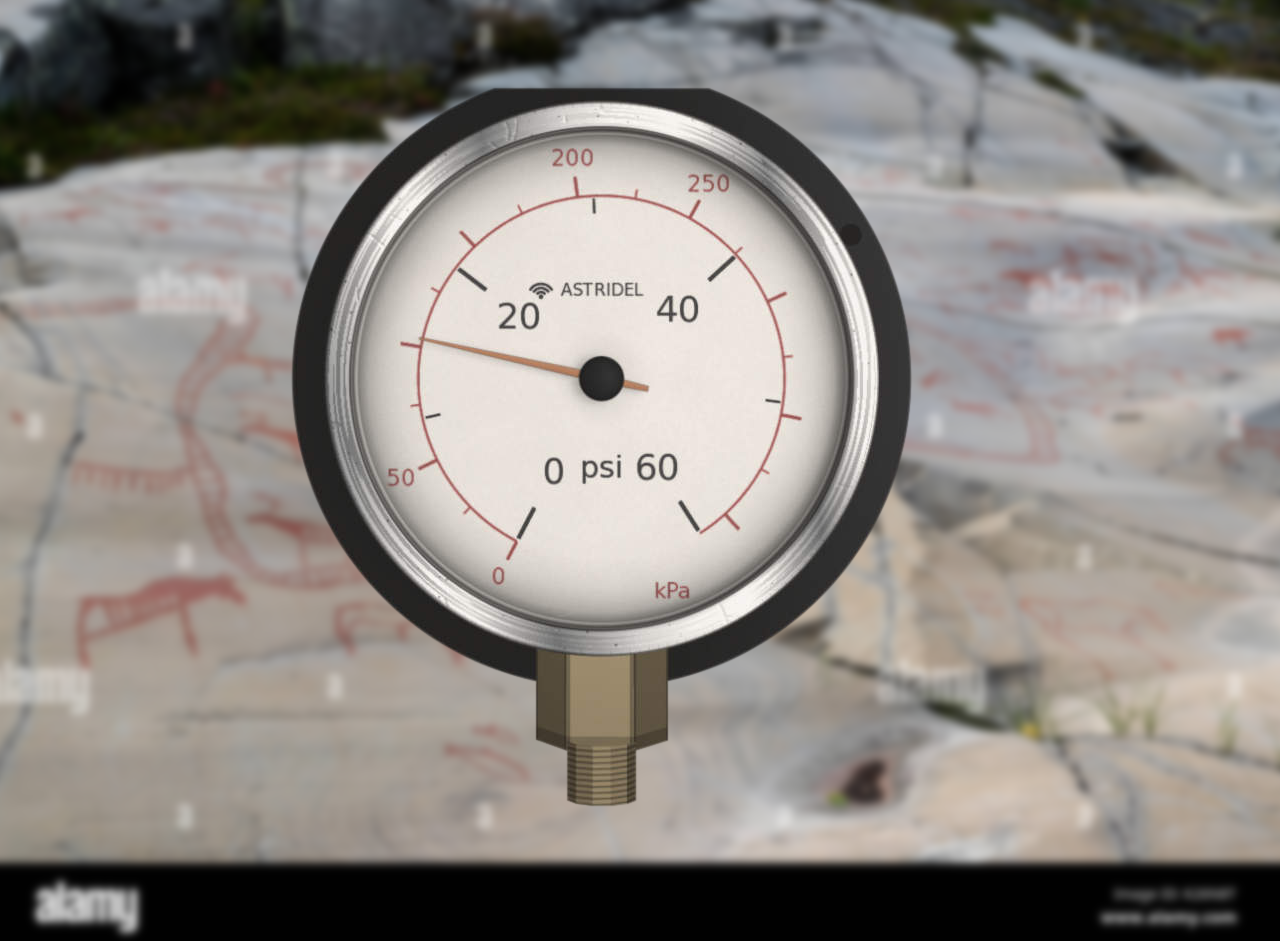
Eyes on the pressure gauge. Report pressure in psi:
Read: 15 psi
